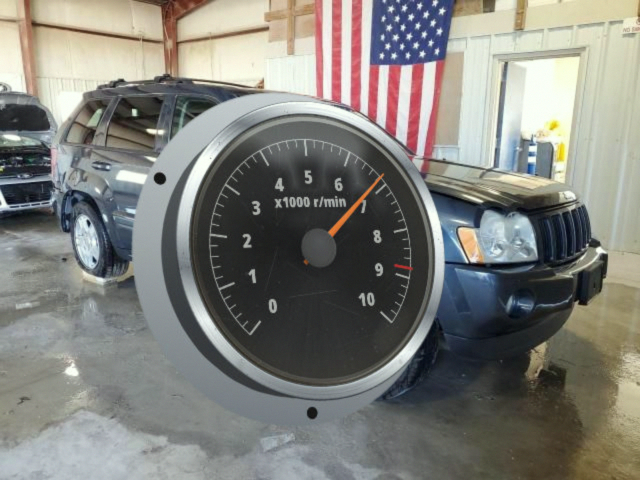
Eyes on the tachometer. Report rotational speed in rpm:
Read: 6800 rpm
